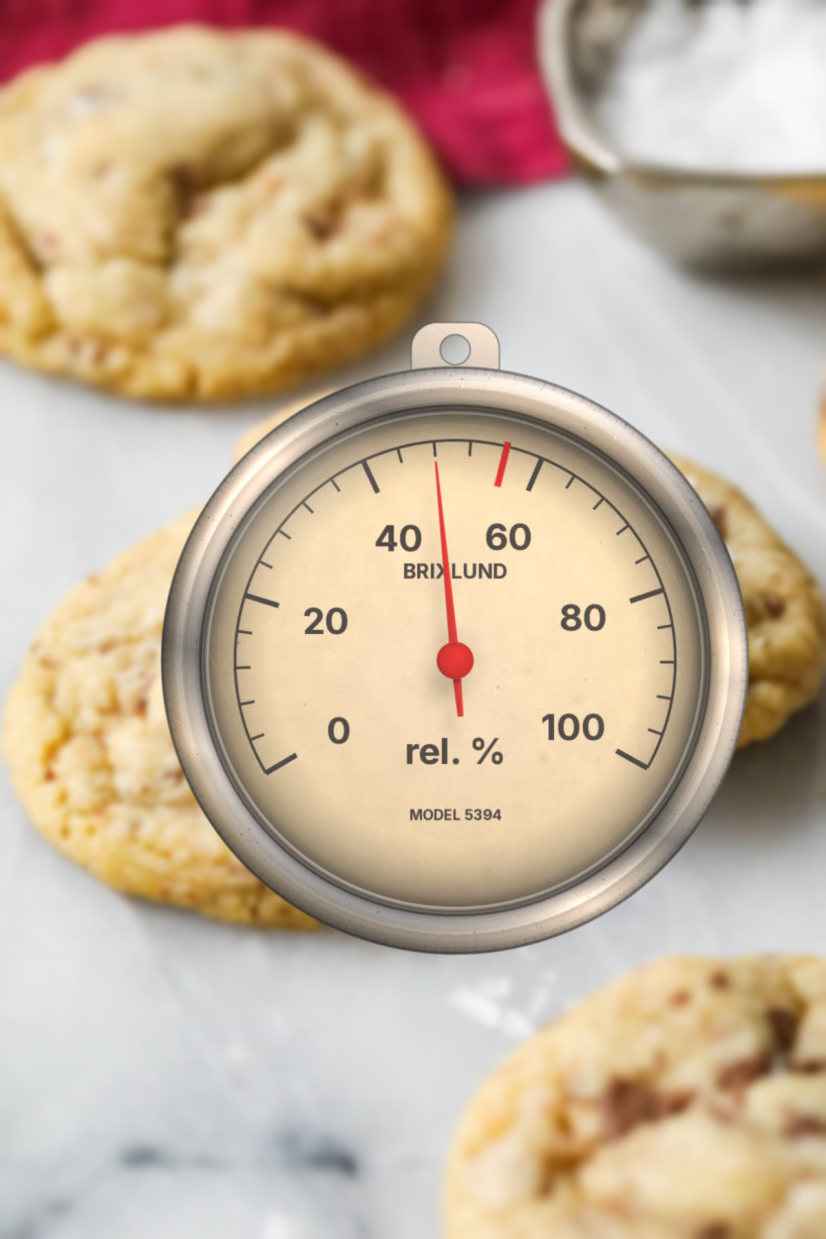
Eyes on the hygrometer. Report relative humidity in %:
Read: 48 %
